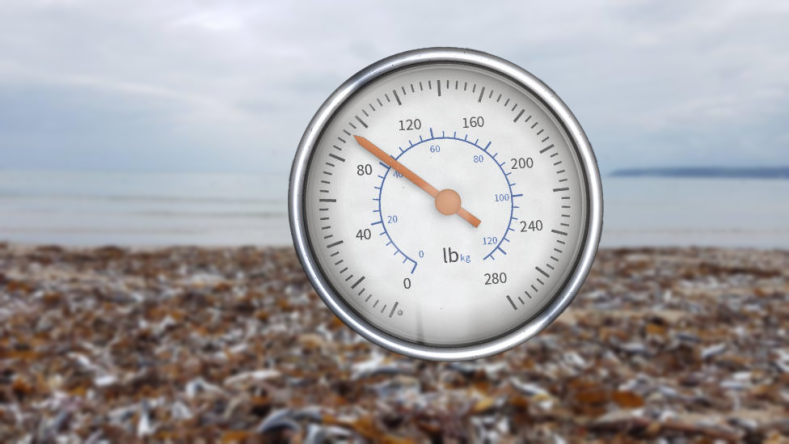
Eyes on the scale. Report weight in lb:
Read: 92 lb
